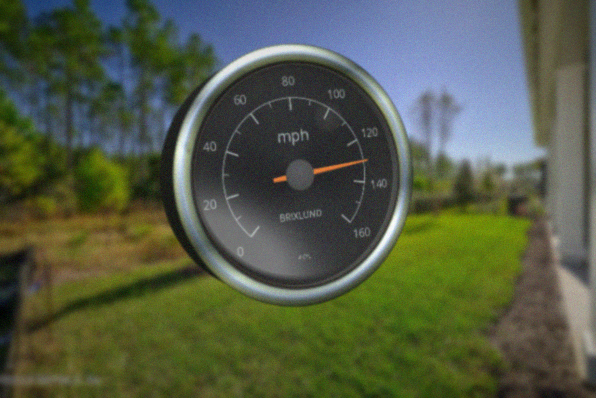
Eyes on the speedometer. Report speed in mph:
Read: 130 mph
